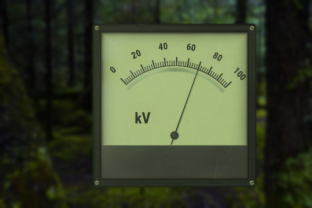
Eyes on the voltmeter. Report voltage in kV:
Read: 70 kV
